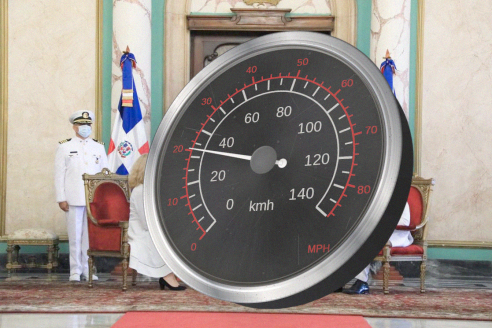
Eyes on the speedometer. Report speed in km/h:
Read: 32.5 km/h
